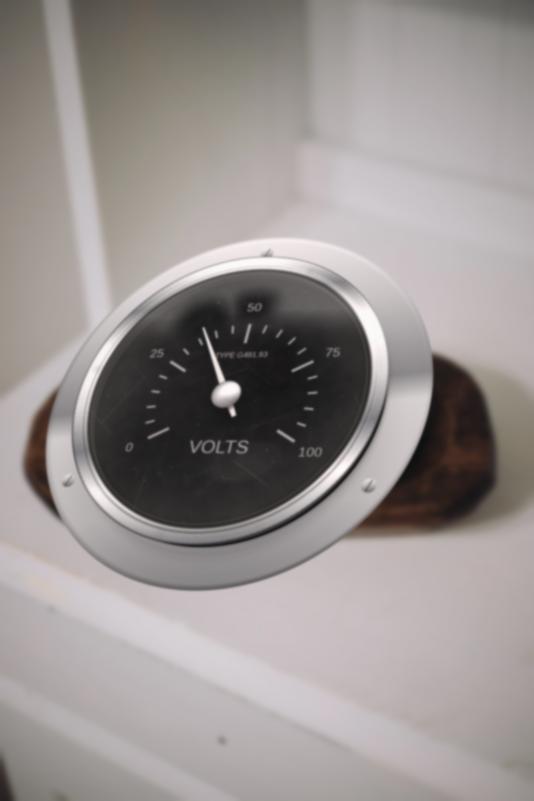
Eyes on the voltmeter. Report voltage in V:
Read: 37.5 V
